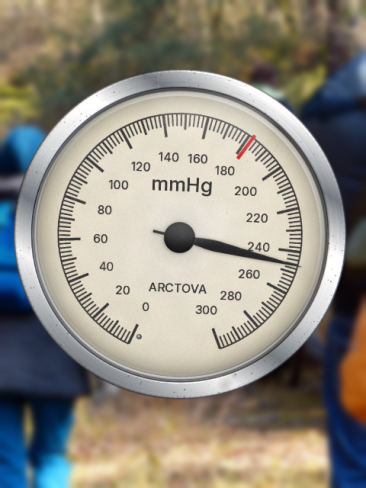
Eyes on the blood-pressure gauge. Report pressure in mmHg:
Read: 246 mmHg
